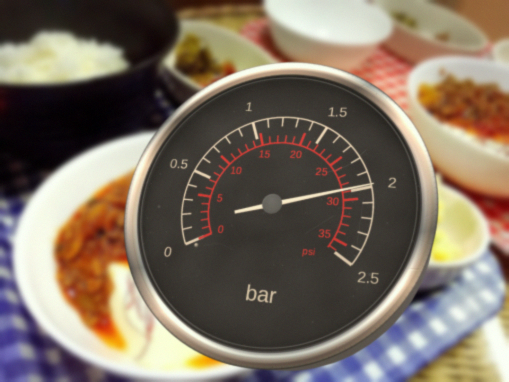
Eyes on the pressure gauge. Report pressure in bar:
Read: 2 bar
